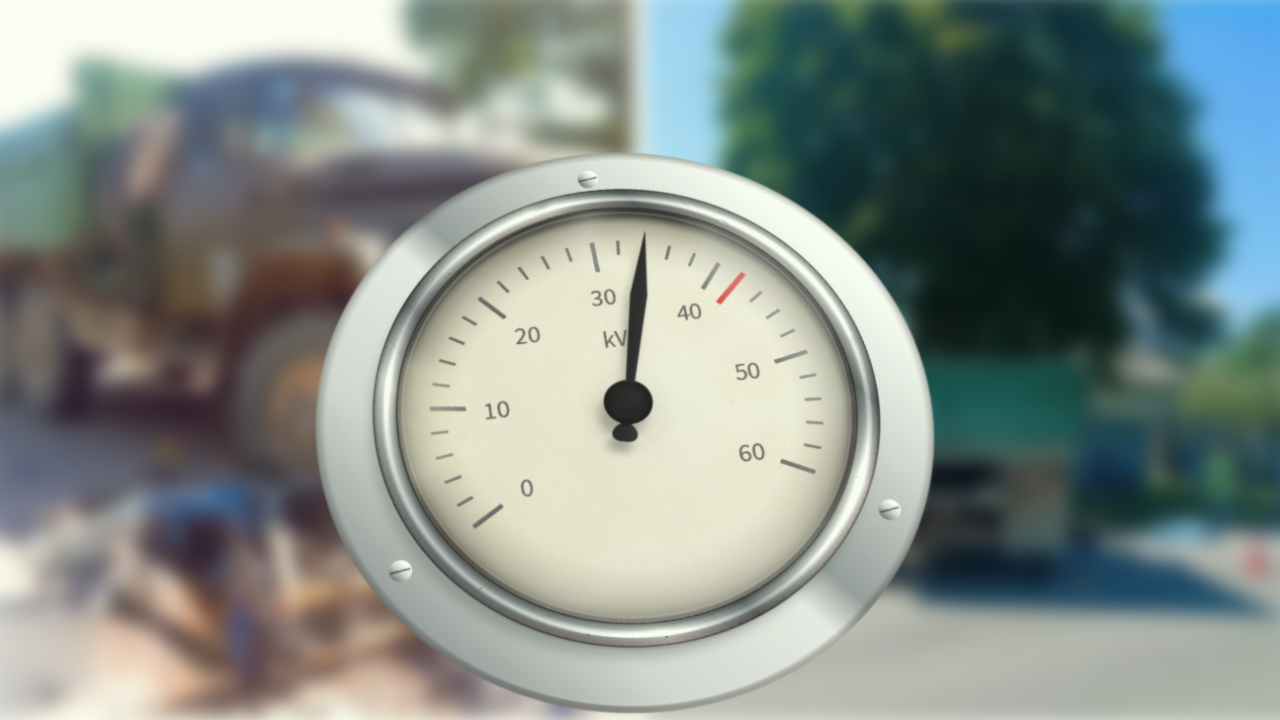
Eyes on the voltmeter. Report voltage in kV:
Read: 34 kV
